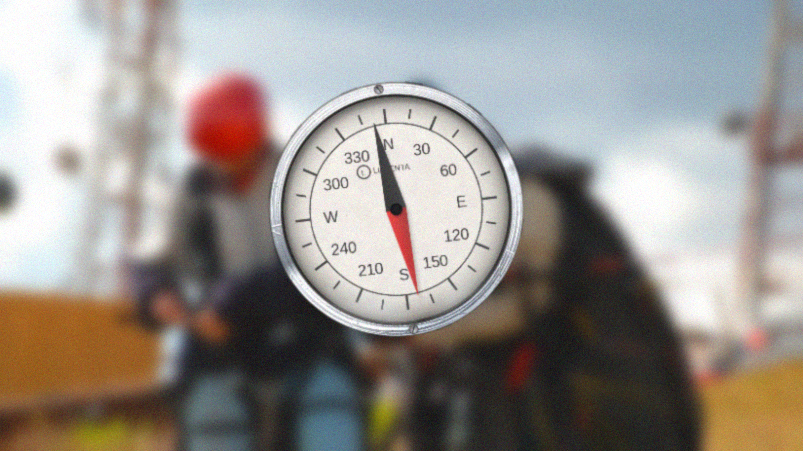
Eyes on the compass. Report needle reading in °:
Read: 172.5 °
